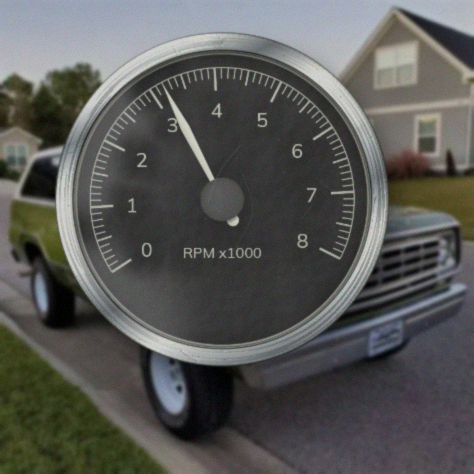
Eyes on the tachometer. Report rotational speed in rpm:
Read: 3200 rpm
